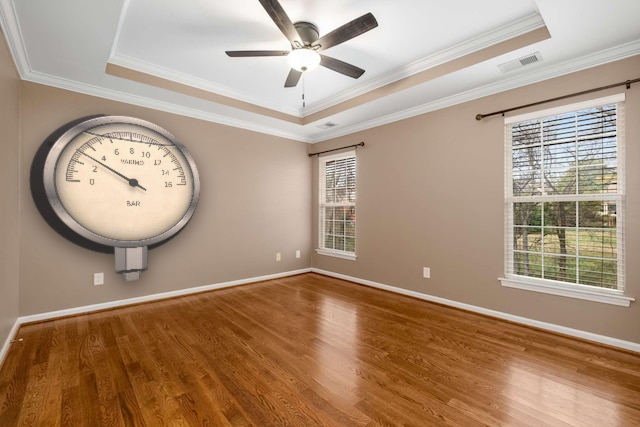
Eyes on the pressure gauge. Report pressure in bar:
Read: 3 bar
